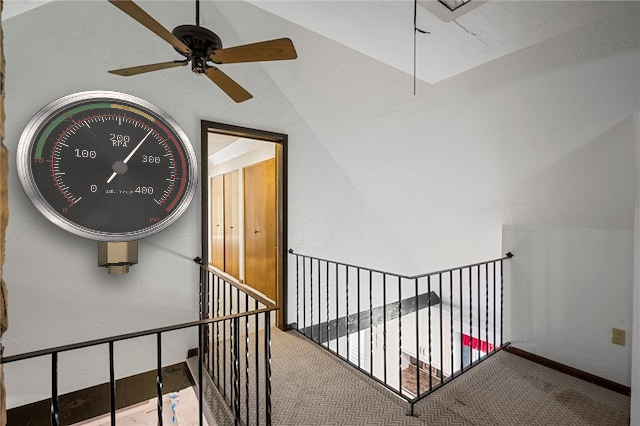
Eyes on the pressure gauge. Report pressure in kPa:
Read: 250 kPa
